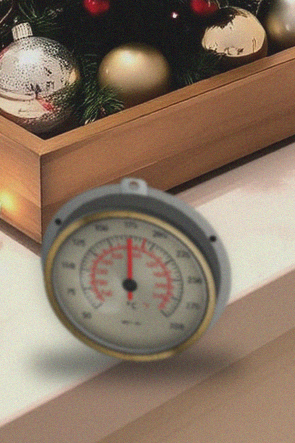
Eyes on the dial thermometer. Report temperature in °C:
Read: 175 °C
